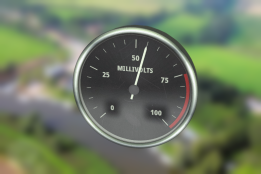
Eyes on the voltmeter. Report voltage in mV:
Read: 55 mV
